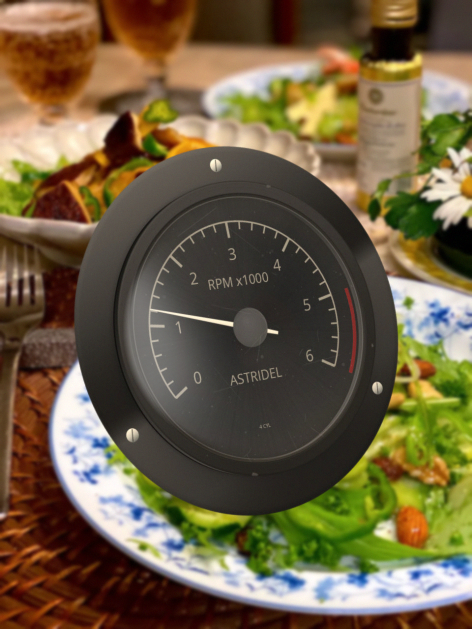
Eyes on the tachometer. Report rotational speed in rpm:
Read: 1200 rpm
